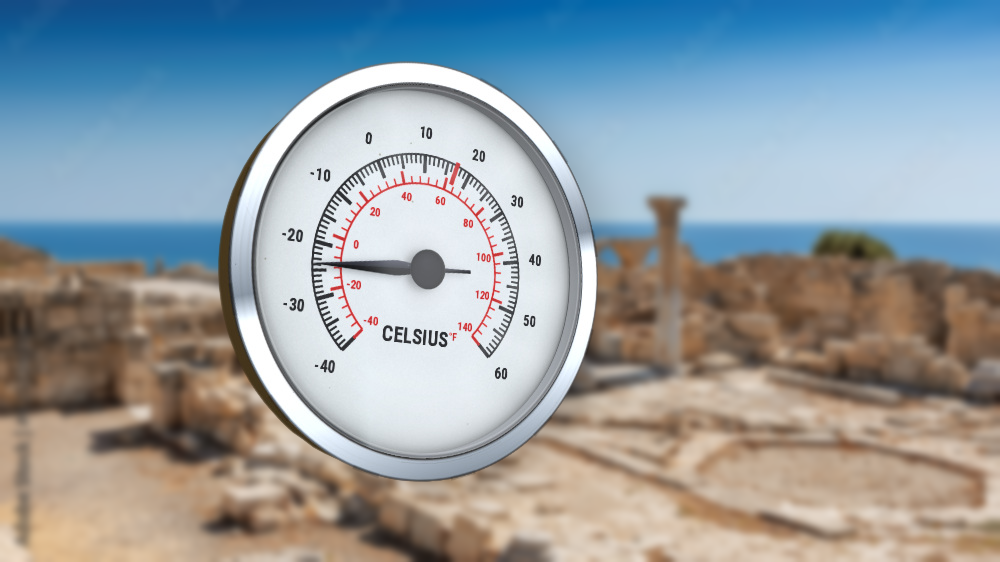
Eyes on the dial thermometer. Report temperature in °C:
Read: -24 °C
